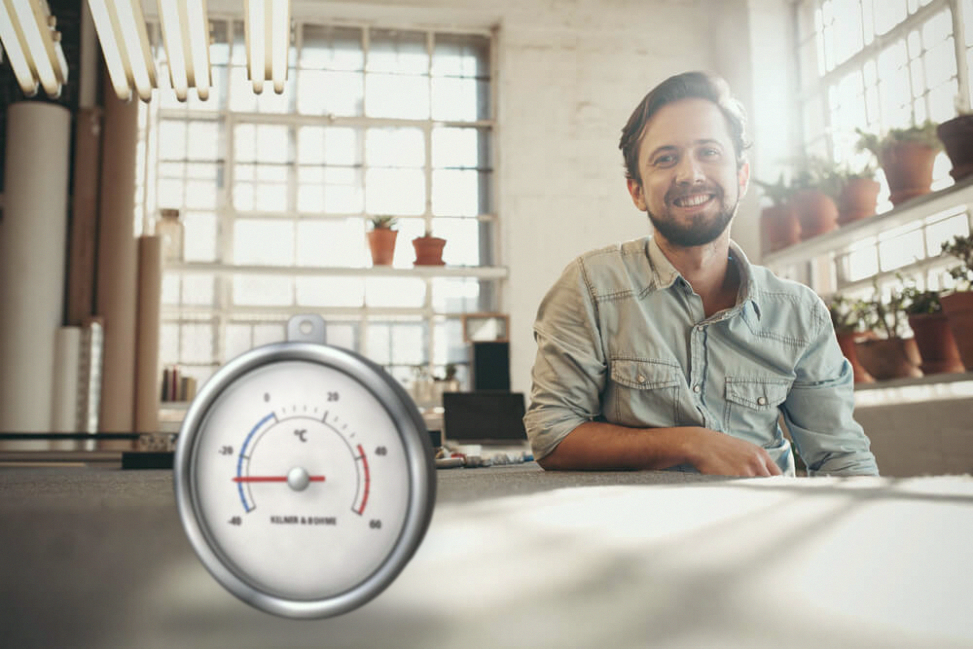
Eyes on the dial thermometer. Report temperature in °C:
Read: -28 °C
